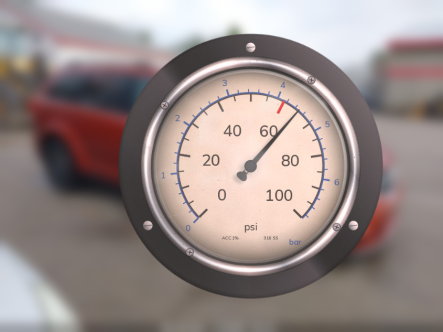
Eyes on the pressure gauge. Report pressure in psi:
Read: 65 psi
